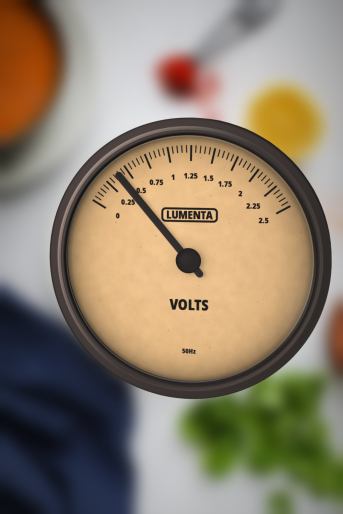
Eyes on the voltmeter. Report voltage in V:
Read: 0.4 V
